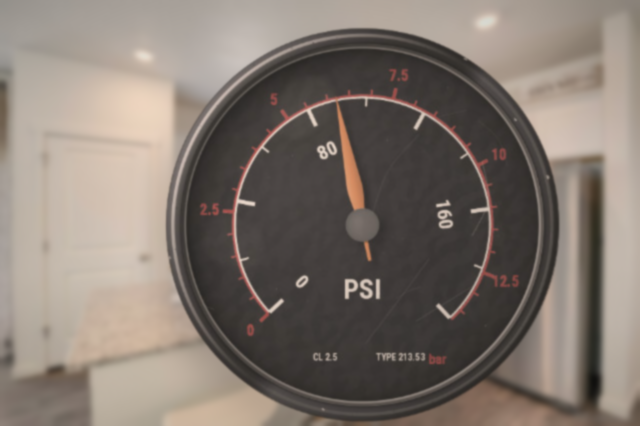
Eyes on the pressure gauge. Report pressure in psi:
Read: 90 psi
